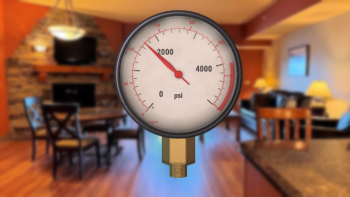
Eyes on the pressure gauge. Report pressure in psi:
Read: 1700 psi
